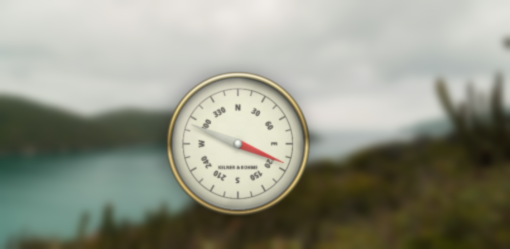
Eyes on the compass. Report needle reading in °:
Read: 112.5 °
